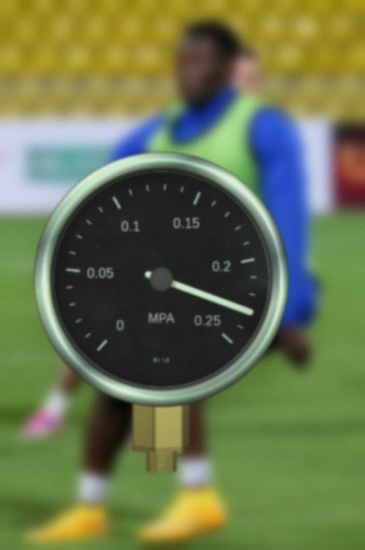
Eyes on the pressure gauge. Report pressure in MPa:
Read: 0.23 MPa
